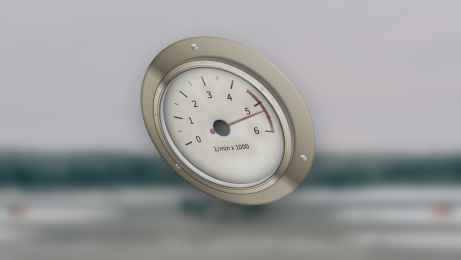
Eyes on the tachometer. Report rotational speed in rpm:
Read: 5250 rpm
